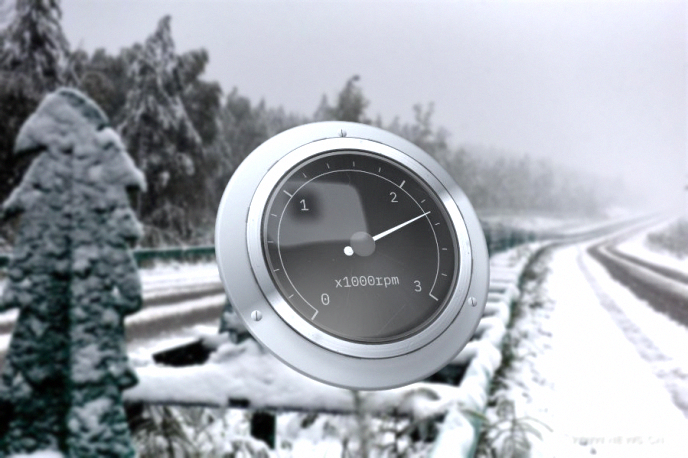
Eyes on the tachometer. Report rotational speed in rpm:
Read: 2300 rpm
